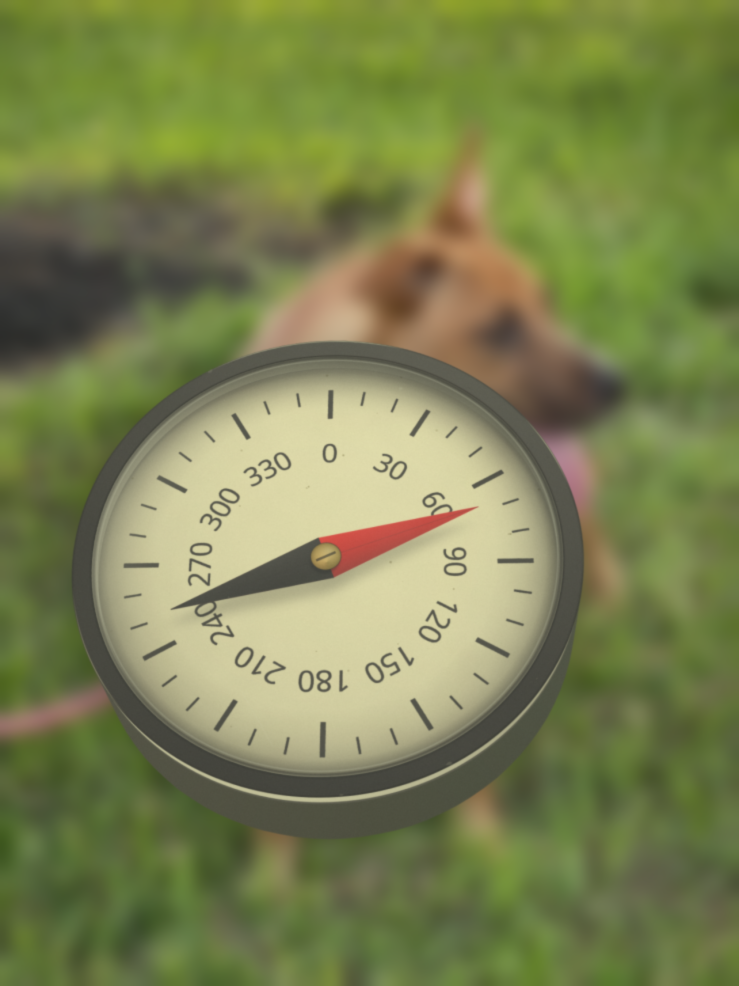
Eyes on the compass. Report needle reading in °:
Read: 70 °
